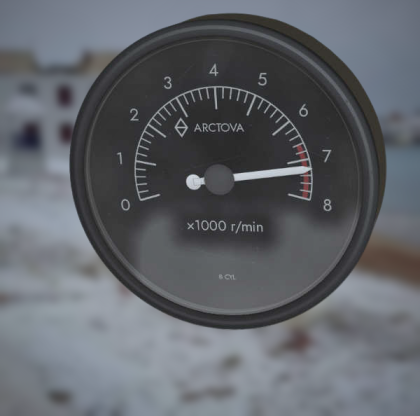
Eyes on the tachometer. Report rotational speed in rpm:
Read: 7200 rpm
